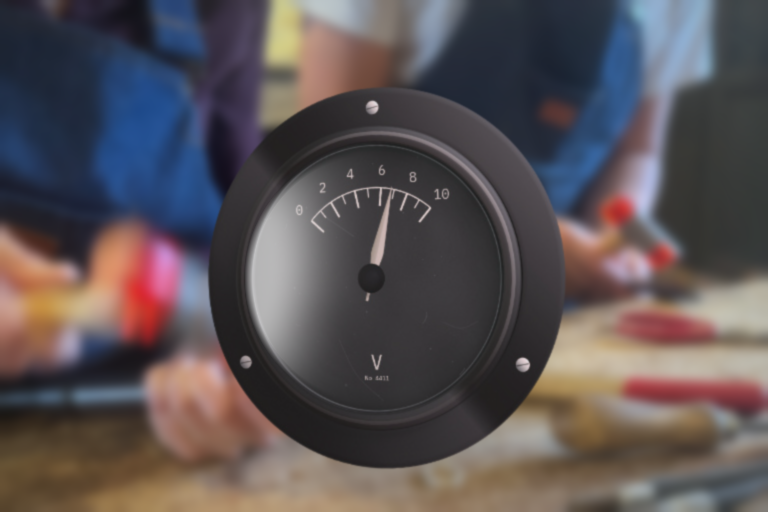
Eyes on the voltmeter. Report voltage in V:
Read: 7 V
